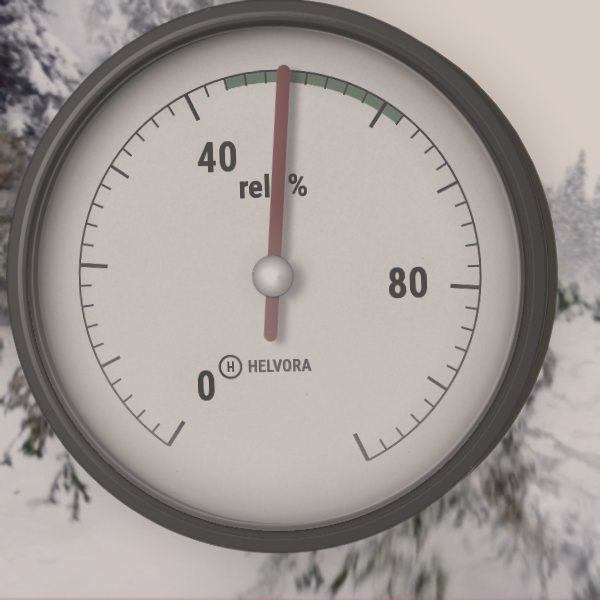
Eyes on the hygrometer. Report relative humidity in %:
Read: 50 %
